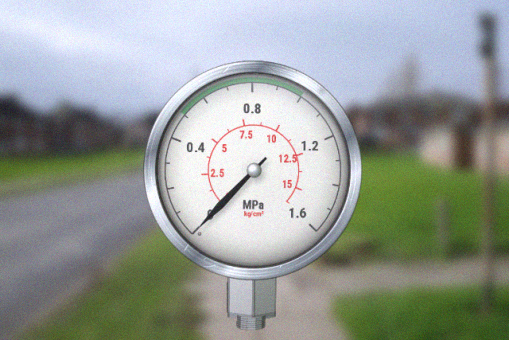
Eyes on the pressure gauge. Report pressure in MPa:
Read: 0 MPa
